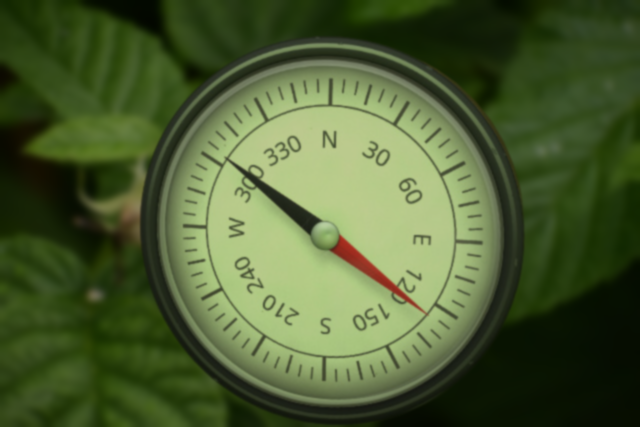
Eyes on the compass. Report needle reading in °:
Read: 125 °
